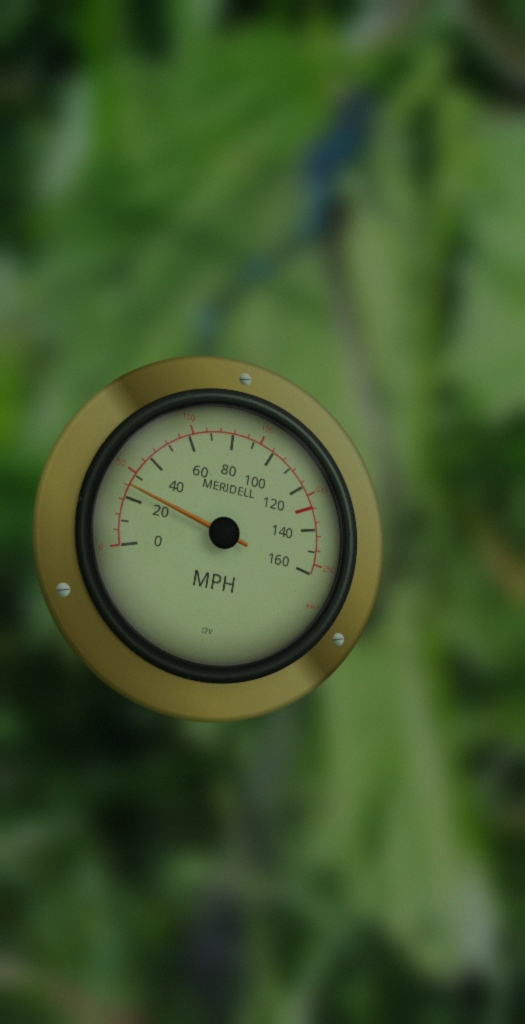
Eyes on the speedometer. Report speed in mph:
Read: 25 mph
